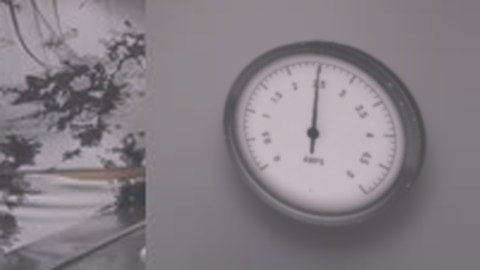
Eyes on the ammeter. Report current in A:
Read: 2.5 A
